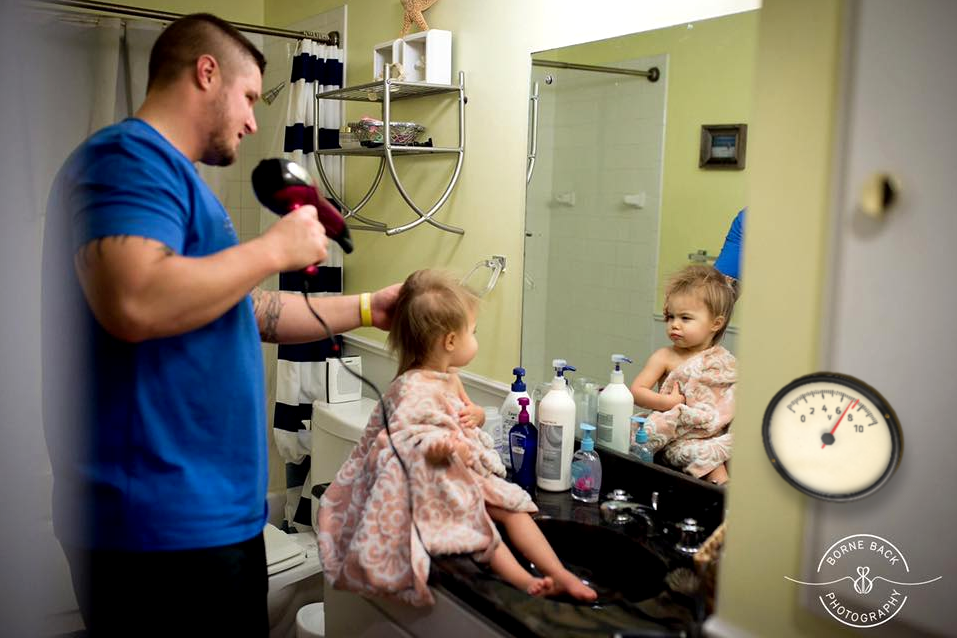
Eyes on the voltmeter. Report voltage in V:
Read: 7 V
